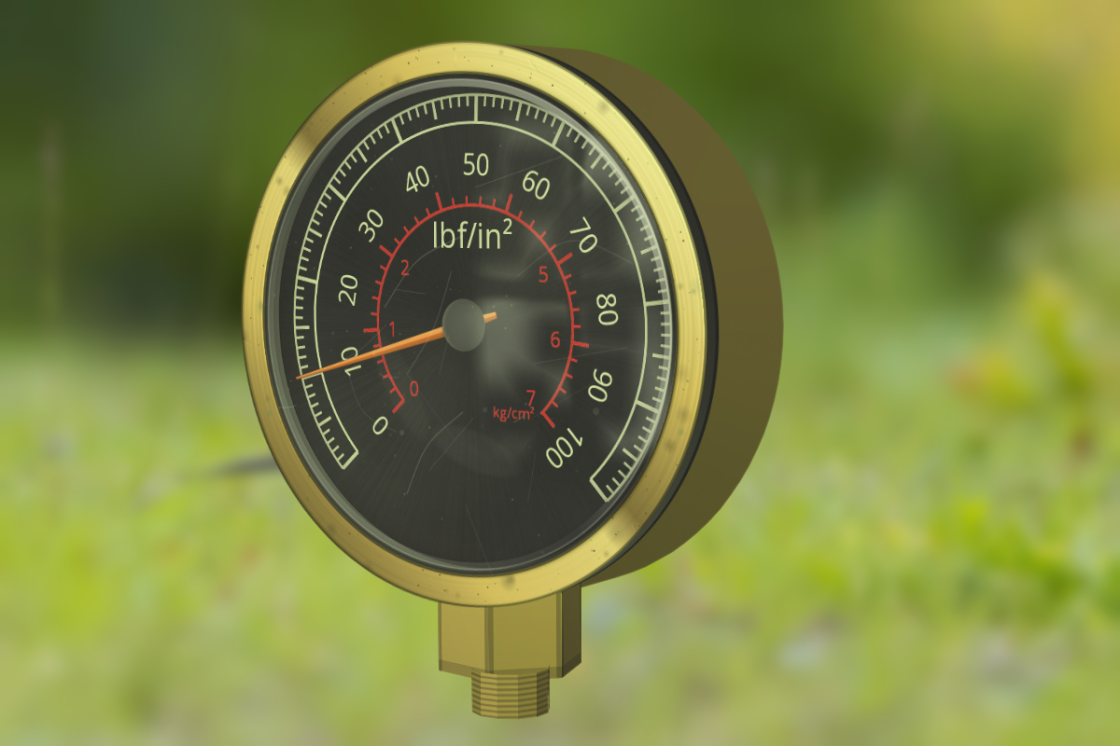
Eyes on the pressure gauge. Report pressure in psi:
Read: 10 psi
